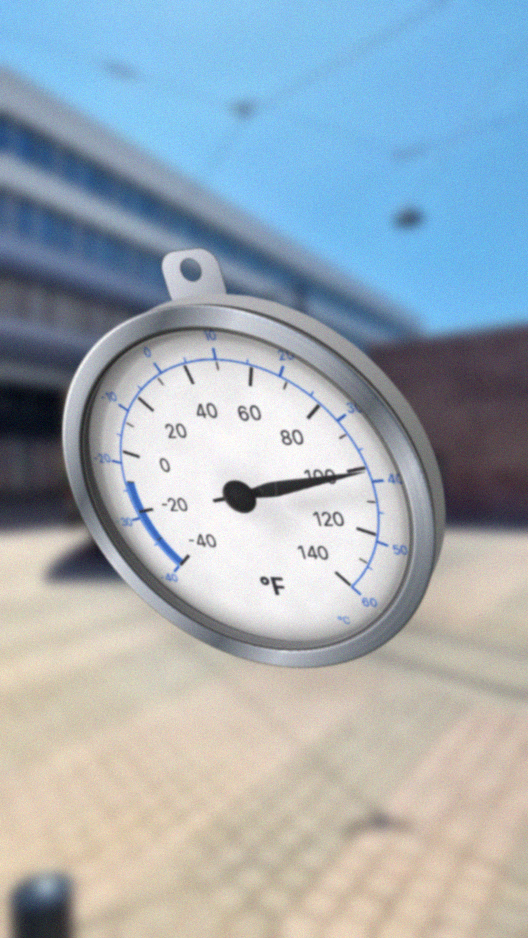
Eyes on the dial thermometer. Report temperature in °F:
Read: 100 °F
